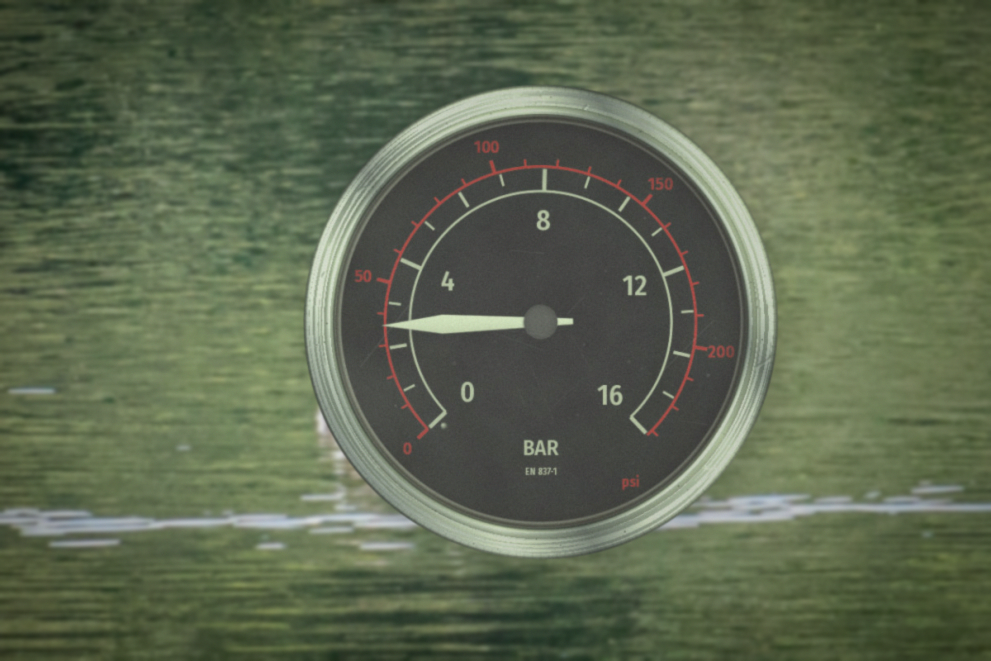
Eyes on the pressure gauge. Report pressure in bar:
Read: 2.5 bar
